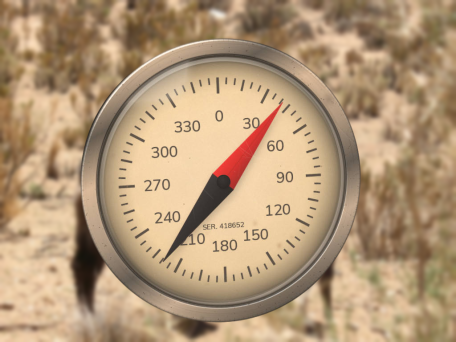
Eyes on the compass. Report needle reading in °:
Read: 40 °
